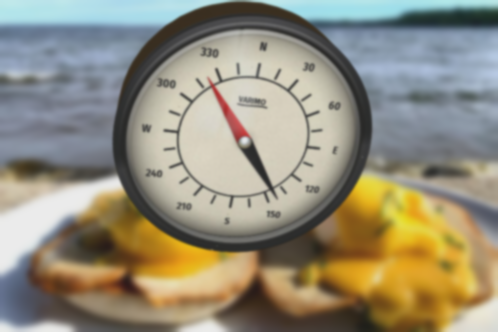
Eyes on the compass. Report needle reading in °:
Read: 322.5 °
